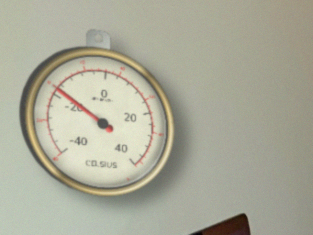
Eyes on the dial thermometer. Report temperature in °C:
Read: -18 °C
